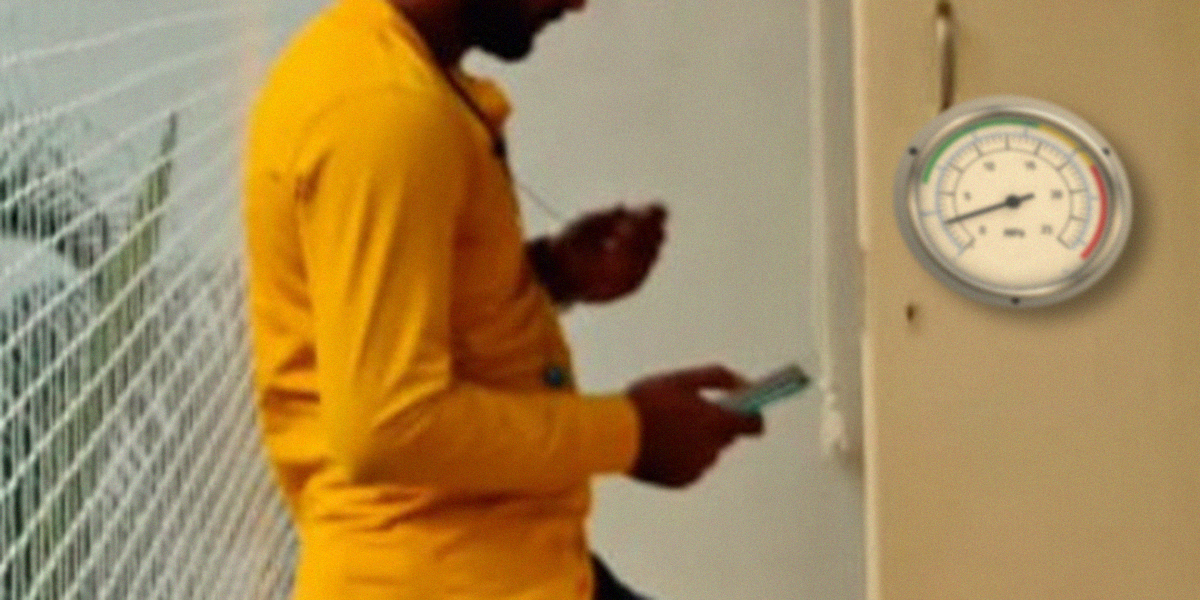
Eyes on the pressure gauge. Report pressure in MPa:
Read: 2.5 MPa
